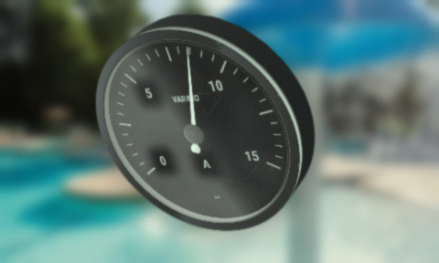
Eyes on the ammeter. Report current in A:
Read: 8.5 A
